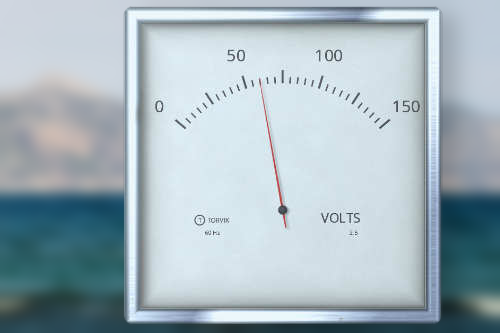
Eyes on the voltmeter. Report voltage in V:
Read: 60 V
